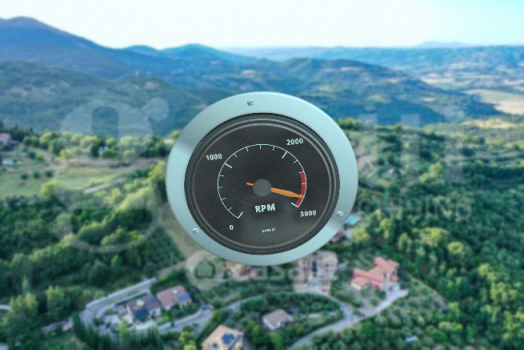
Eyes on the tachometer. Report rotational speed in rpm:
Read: 2800 rpm
